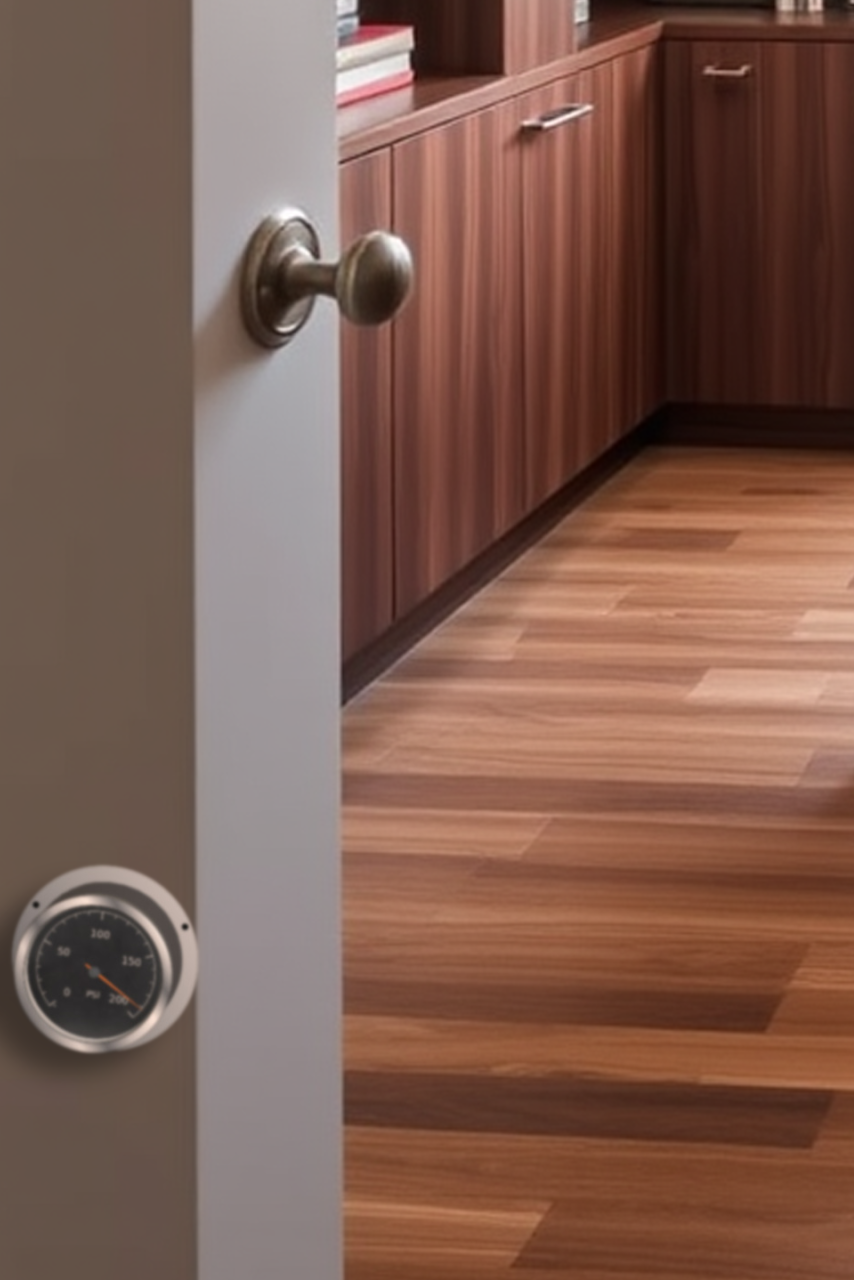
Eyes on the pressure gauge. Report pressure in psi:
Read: 190 psi
